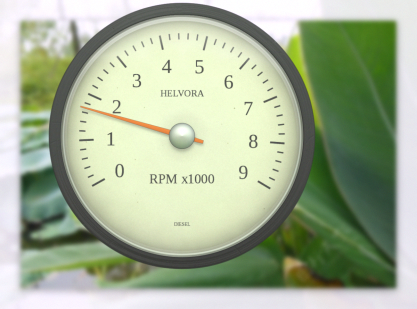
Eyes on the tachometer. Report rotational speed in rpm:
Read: 1700 rpm
